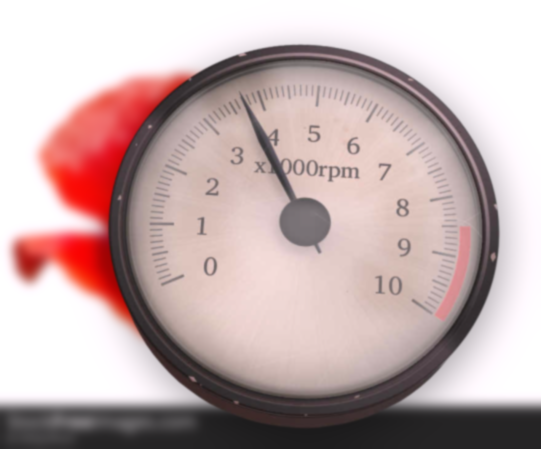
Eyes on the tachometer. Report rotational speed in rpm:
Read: 3700 rpm
